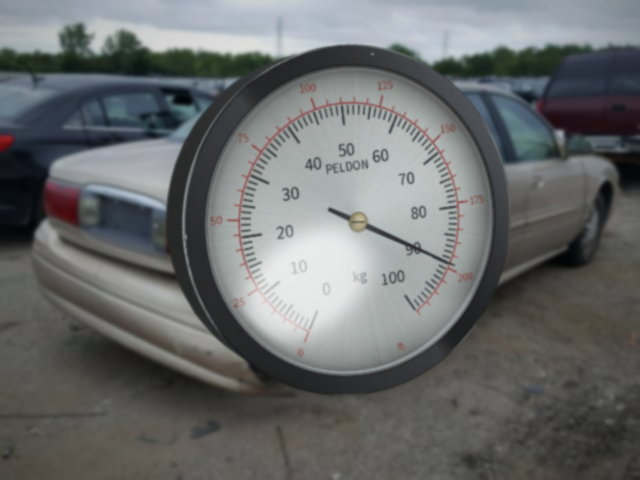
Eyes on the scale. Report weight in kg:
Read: 90 kg
